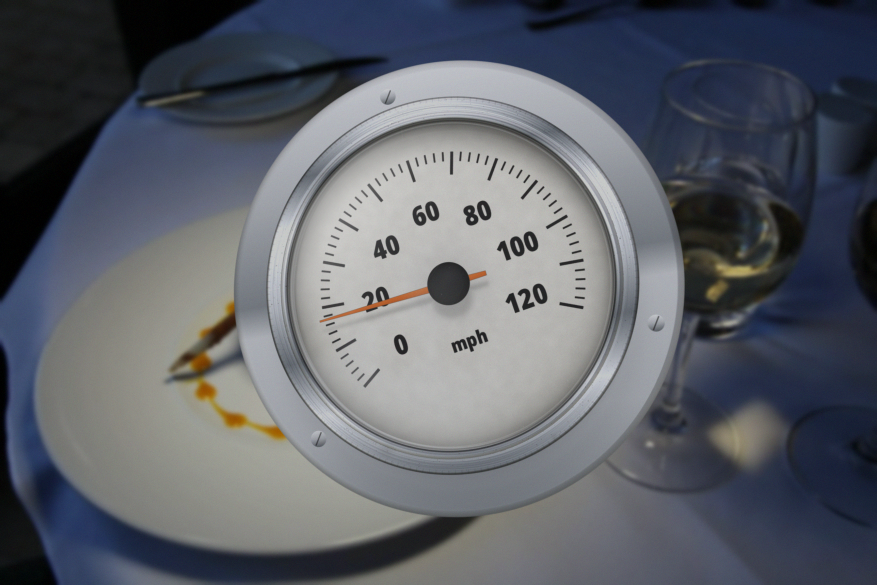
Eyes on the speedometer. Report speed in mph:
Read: 17 mph
